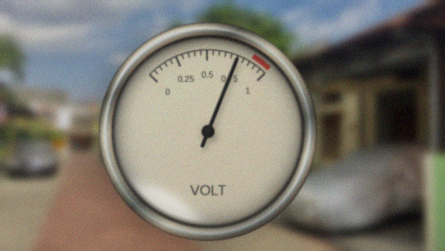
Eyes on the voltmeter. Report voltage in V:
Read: 0.75 V
